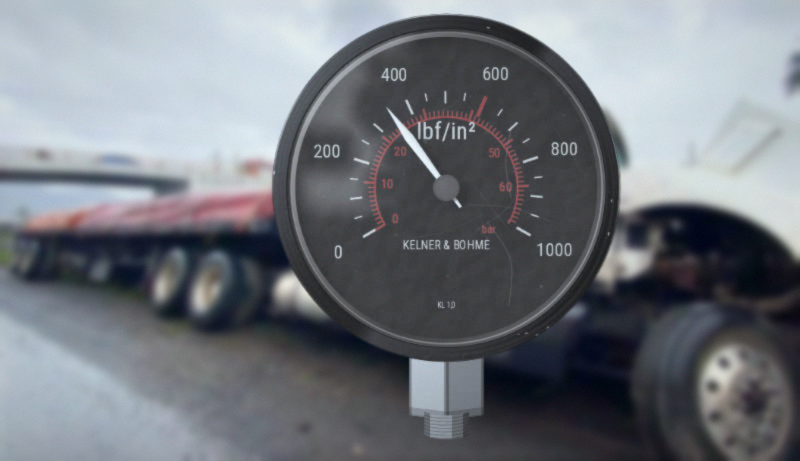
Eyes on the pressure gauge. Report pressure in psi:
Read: 350 psi
